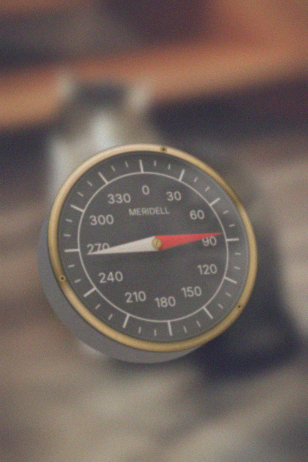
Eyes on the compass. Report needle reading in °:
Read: 85 °
